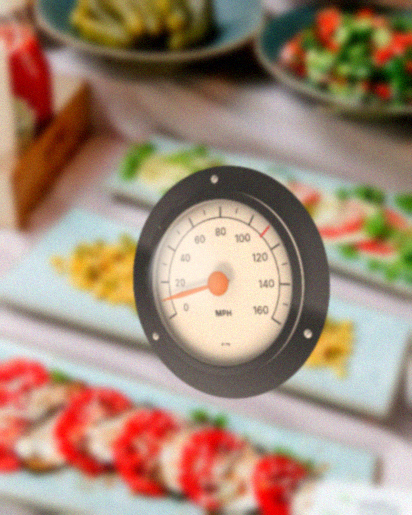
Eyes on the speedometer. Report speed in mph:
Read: 10 mph
